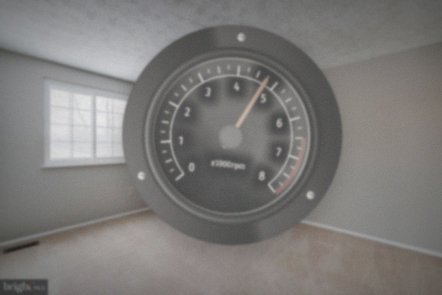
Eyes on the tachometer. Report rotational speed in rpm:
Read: 4750 rpm
